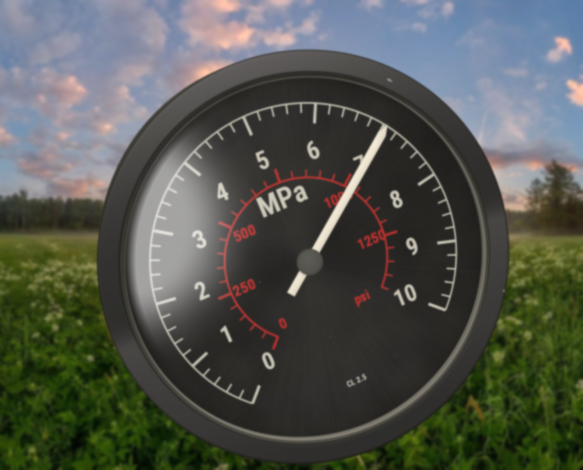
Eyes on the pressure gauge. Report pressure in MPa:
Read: 7 MPa
